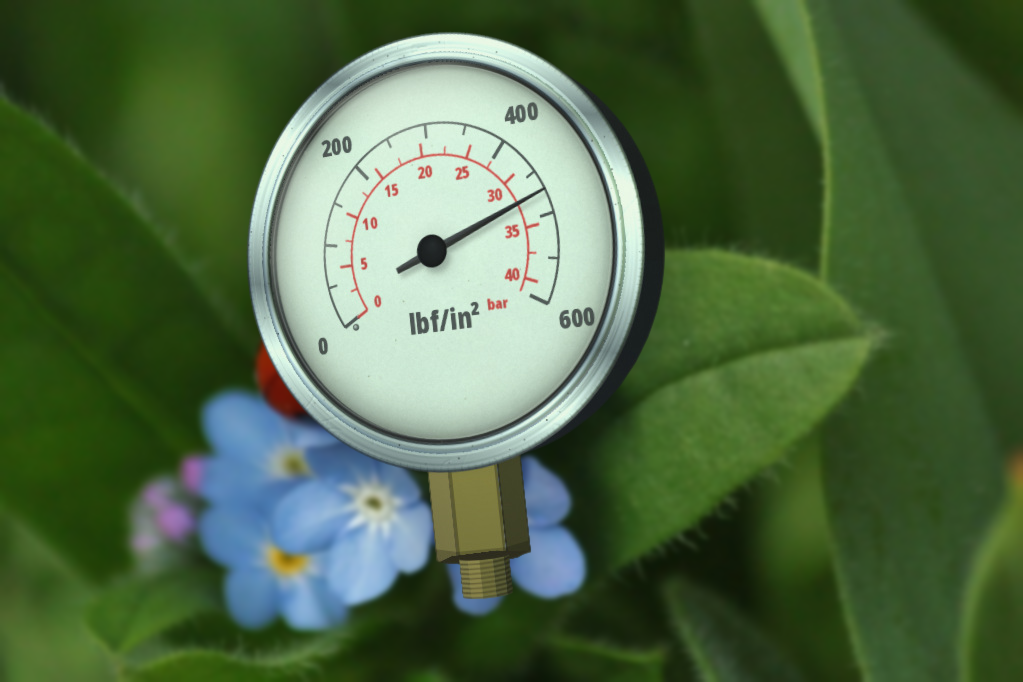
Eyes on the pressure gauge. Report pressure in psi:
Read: 475 psi
